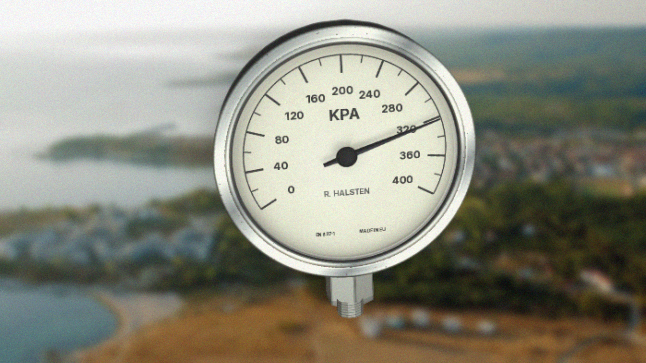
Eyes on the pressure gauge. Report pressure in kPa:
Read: 320 kPa
